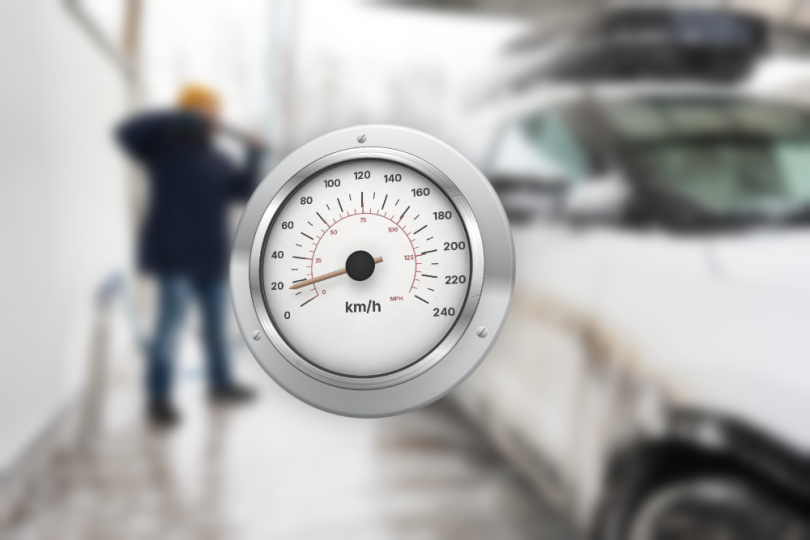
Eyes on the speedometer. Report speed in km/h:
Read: 15 km/h
